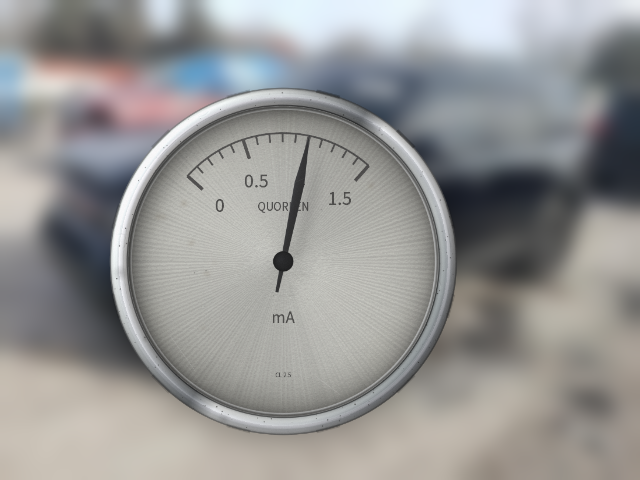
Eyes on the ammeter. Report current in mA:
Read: 1 mA
